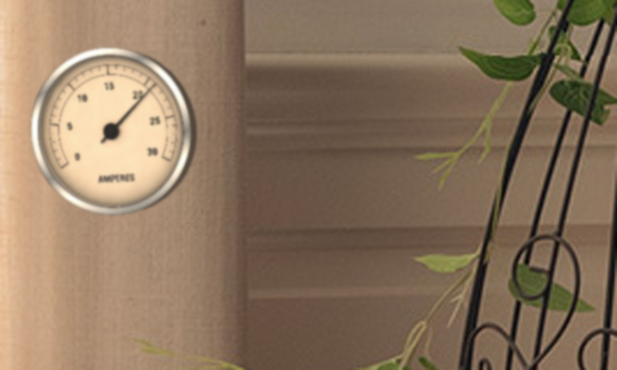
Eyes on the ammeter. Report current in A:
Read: 21 A
